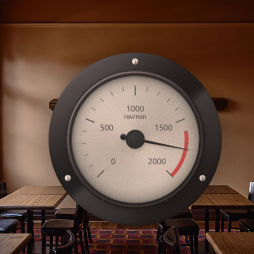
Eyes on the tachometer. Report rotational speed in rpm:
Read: 1750 rpm
